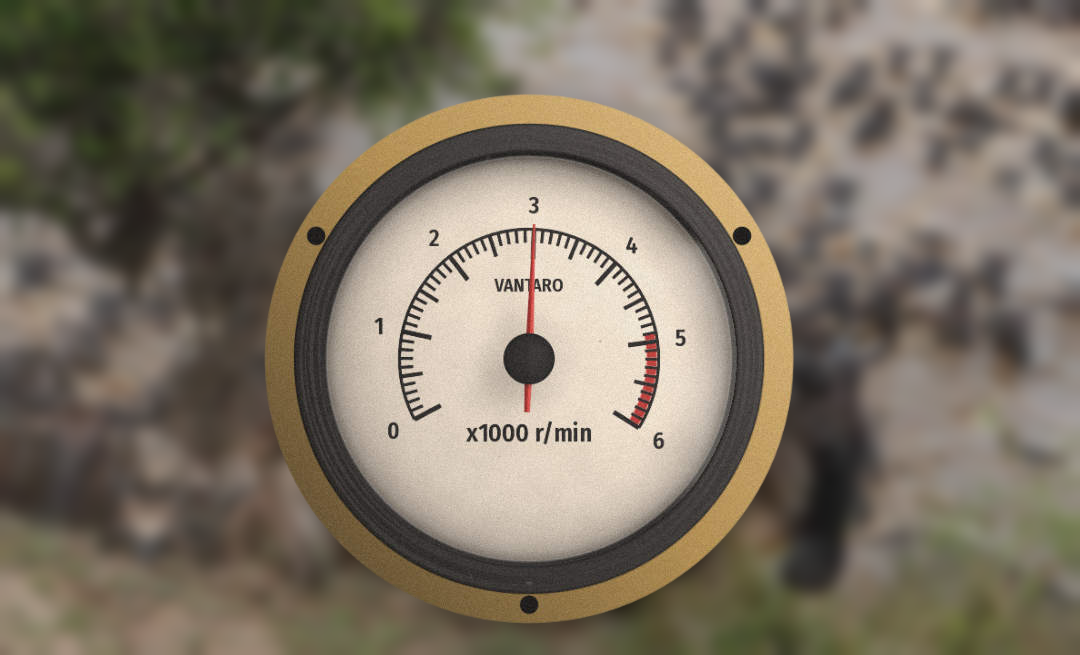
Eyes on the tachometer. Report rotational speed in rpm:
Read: 3000 rpm
